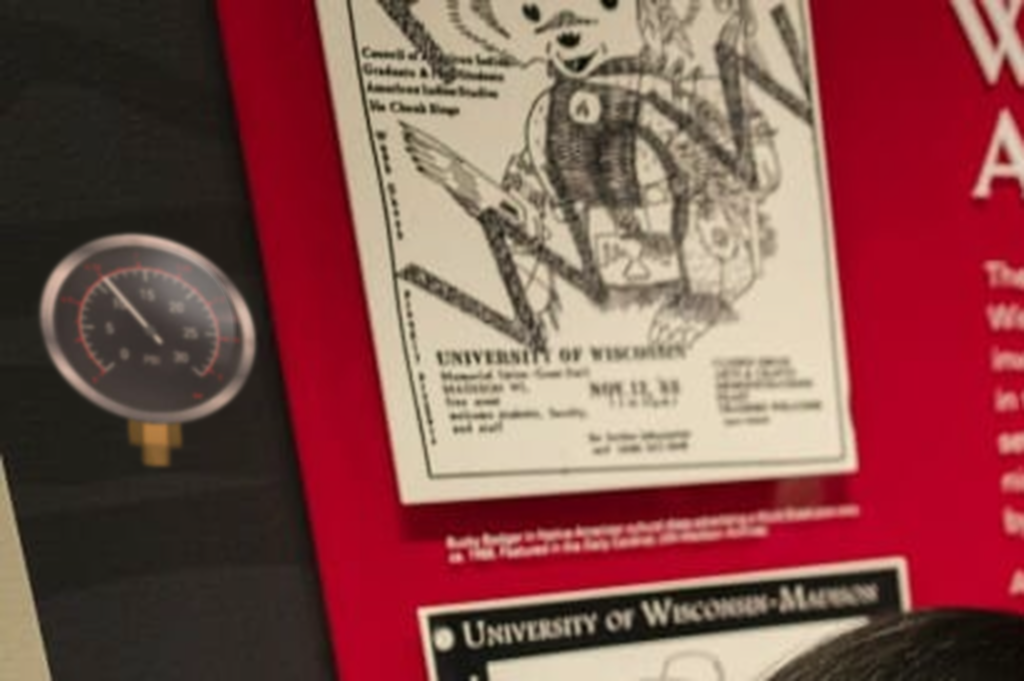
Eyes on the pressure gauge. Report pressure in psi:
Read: 11 psi
